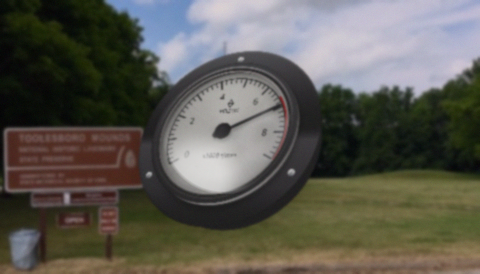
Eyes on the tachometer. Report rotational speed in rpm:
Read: 7000 rpm
